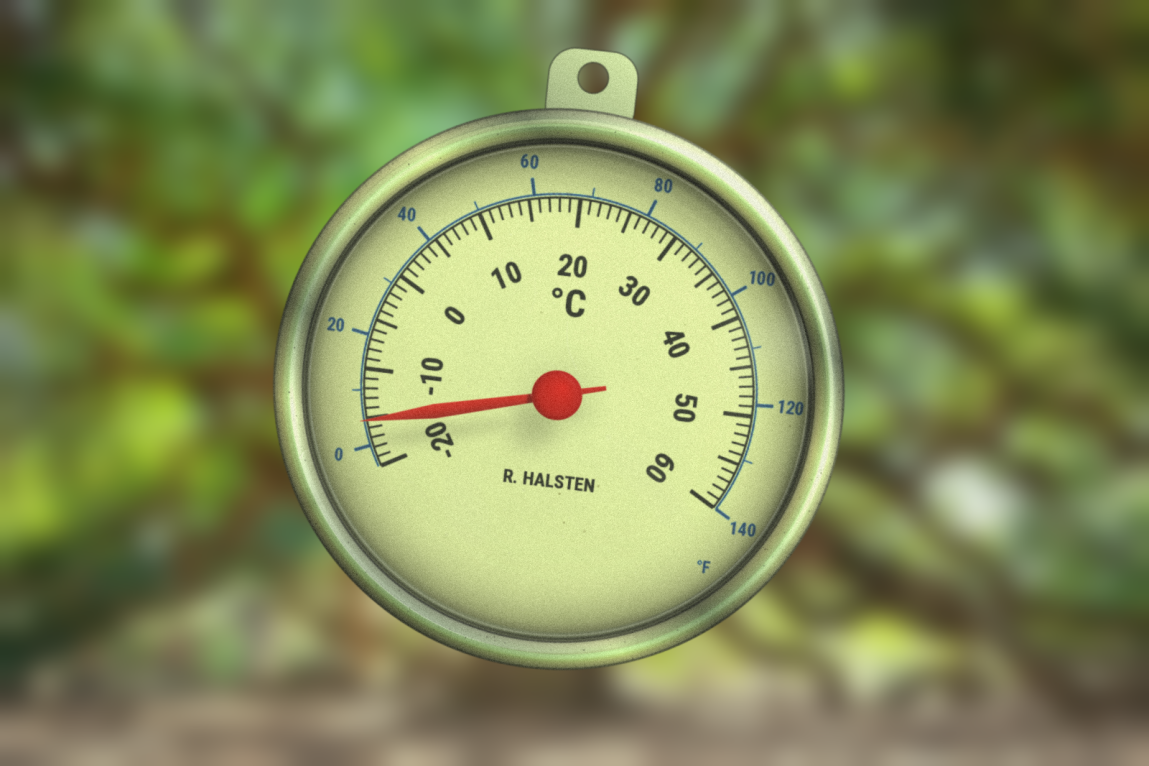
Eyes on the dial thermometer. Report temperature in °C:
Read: -15 °C
